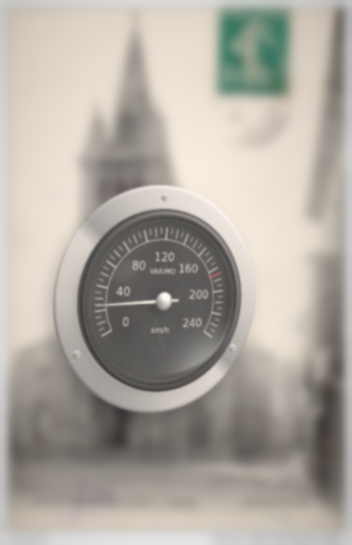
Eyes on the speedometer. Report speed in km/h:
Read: 25 km/h
